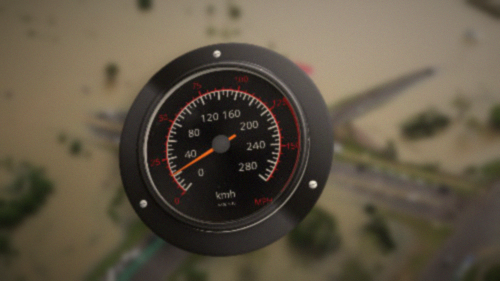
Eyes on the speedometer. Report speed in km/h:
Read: 20 km/h
